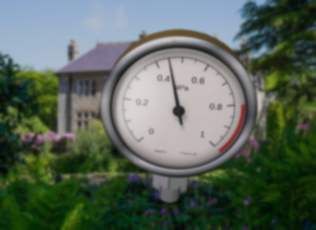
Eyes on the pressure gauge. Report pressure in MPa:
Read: 0.45 MPa
